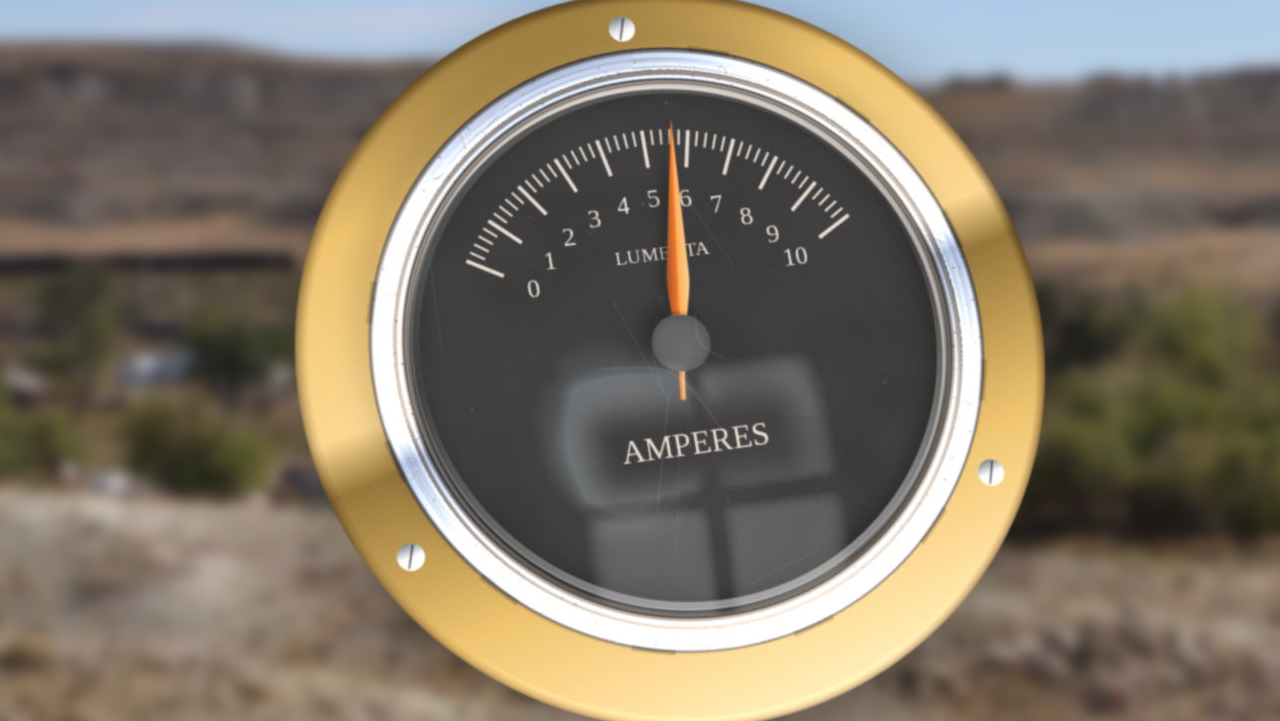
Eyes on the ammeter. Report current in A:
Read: 5.6 A
